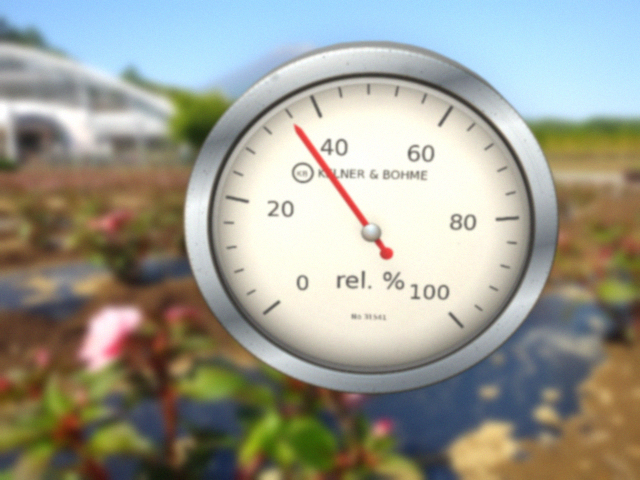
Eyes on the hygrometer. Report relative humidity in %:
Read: 36 %
